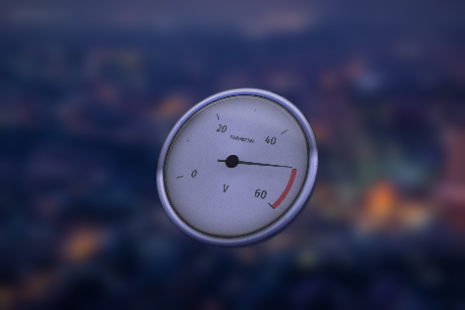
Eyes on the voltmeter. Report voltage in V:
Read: 50 V
